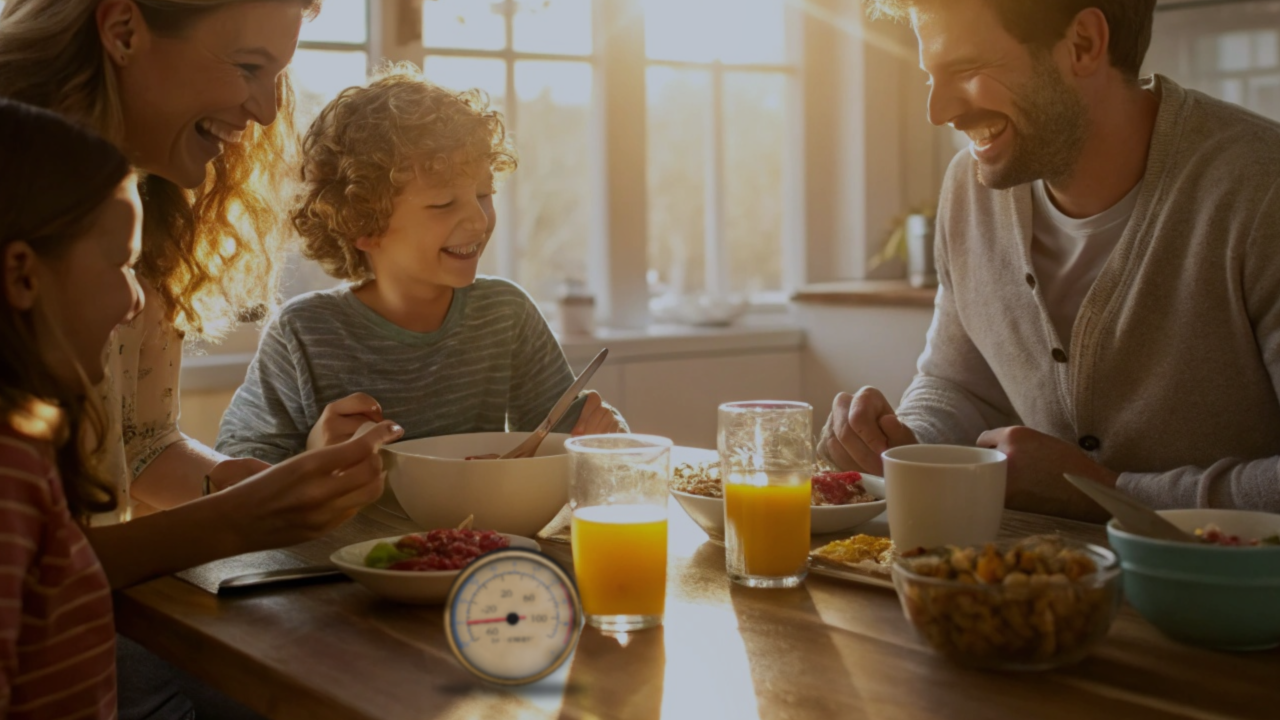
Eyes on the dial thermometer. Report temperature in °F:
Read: -40 °F
